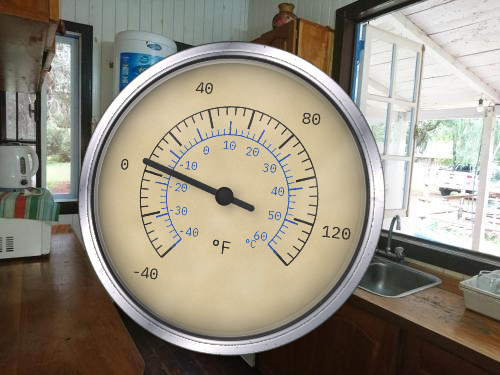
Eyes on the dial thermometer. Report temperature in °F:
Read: 4 °F
